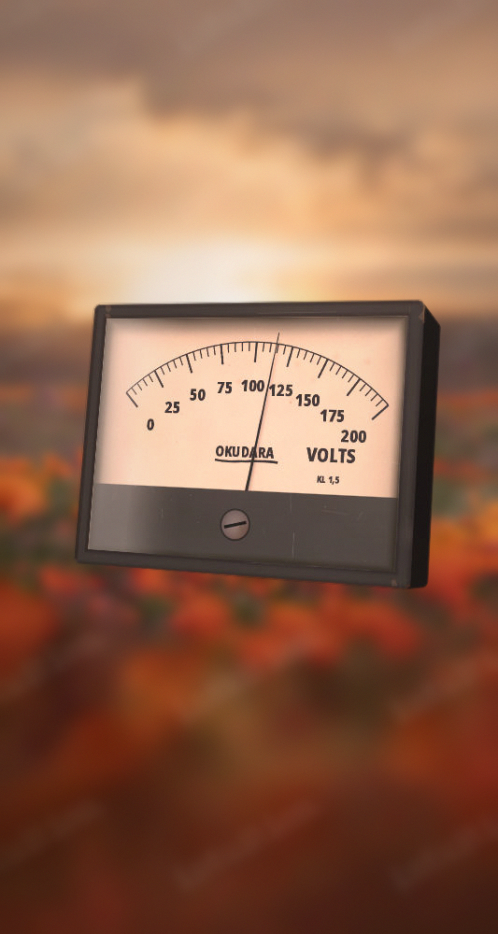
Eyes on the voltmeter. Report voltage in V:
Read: 115 V
